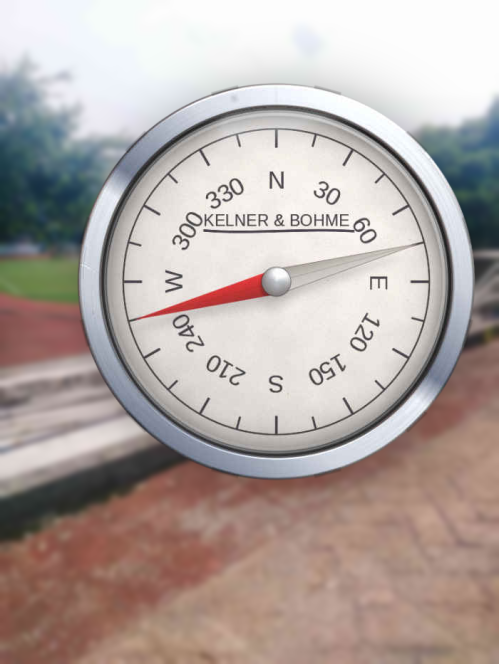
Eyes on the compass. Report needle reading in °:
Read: 255 °
